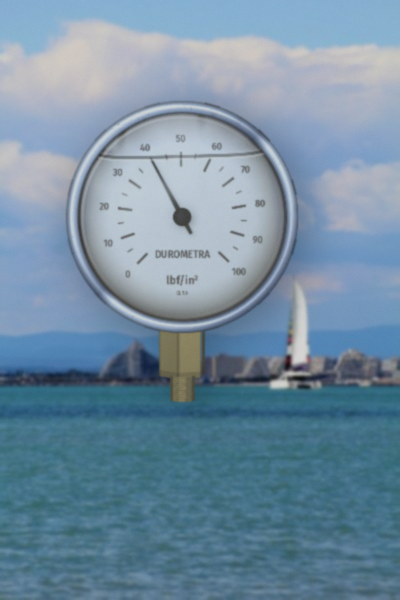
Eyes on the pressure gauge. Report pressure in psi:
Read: 40 psi
